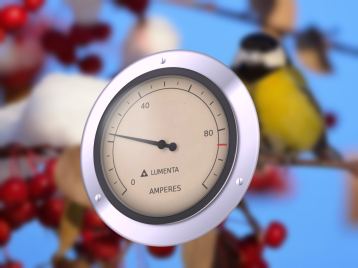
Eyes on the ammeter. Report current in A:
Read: 22.5 A
